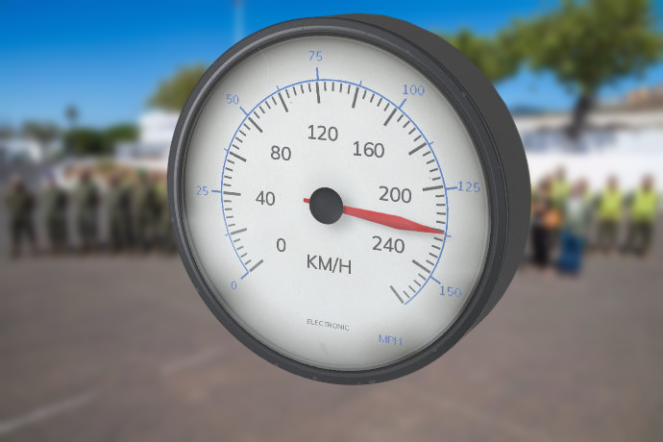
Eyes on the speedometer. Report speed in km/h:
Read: 220 km/h
